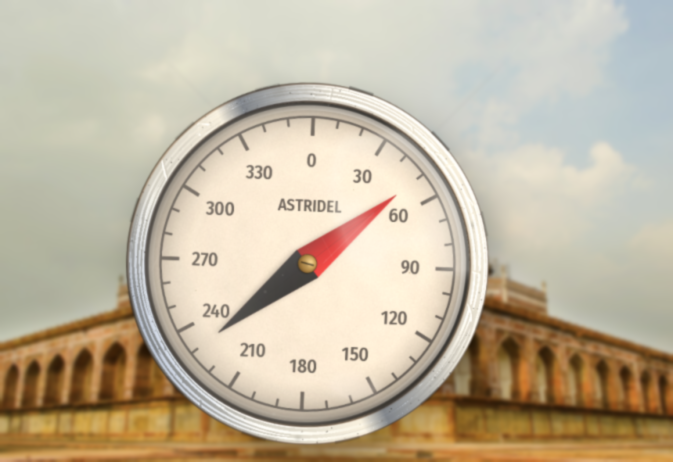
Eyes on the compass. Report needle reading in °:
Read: 50 °
